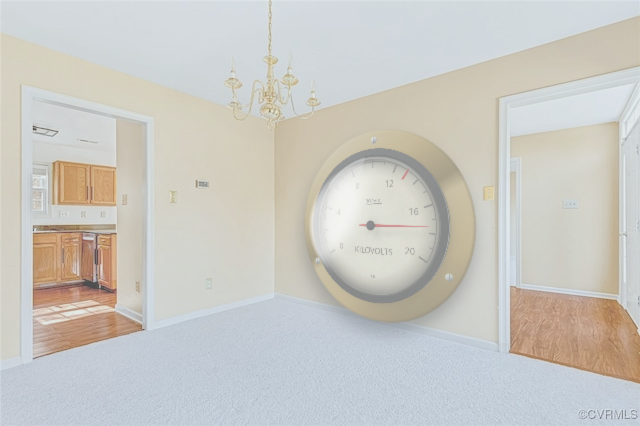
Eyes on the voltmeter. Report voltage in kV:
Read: 17.5 kV
